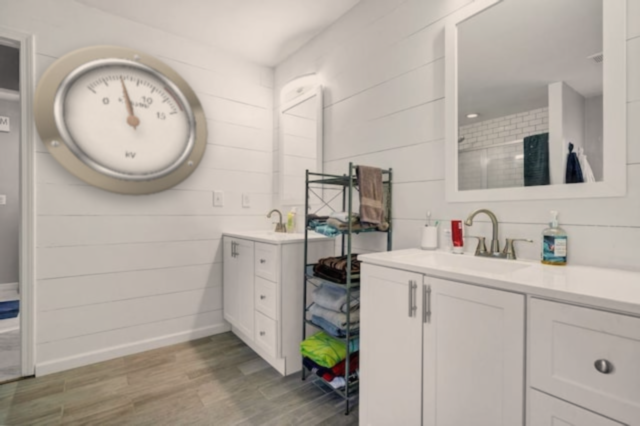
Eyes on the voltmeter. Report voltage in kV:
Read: 5 kV
